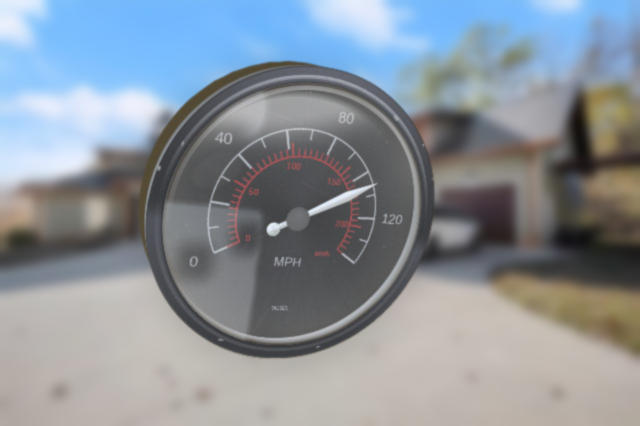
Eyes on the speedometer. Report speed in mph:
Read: 105 mph
